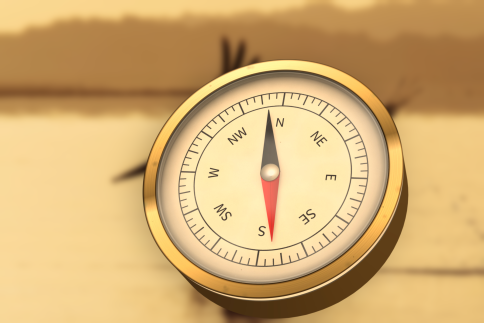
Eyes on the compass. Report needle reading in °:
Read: 170 °
